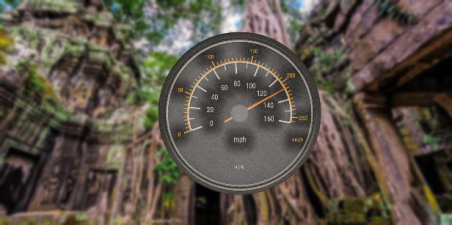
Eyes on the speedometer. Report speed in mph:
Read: 130 mph
